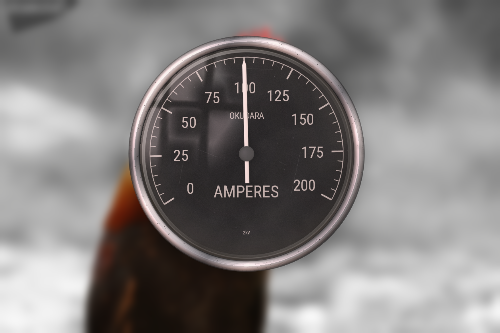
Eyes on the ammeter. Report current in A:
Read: 100 A
